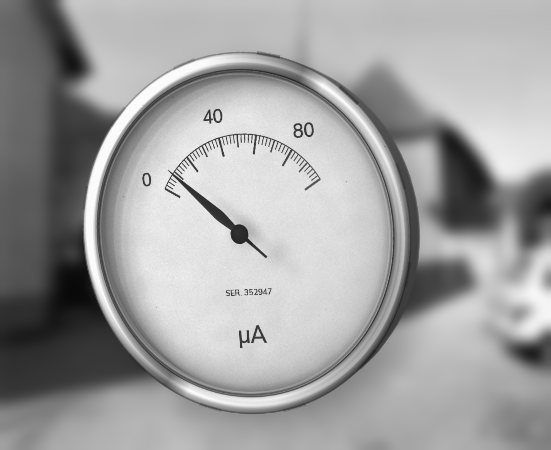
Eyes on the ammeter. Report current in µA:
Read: 10 µA
